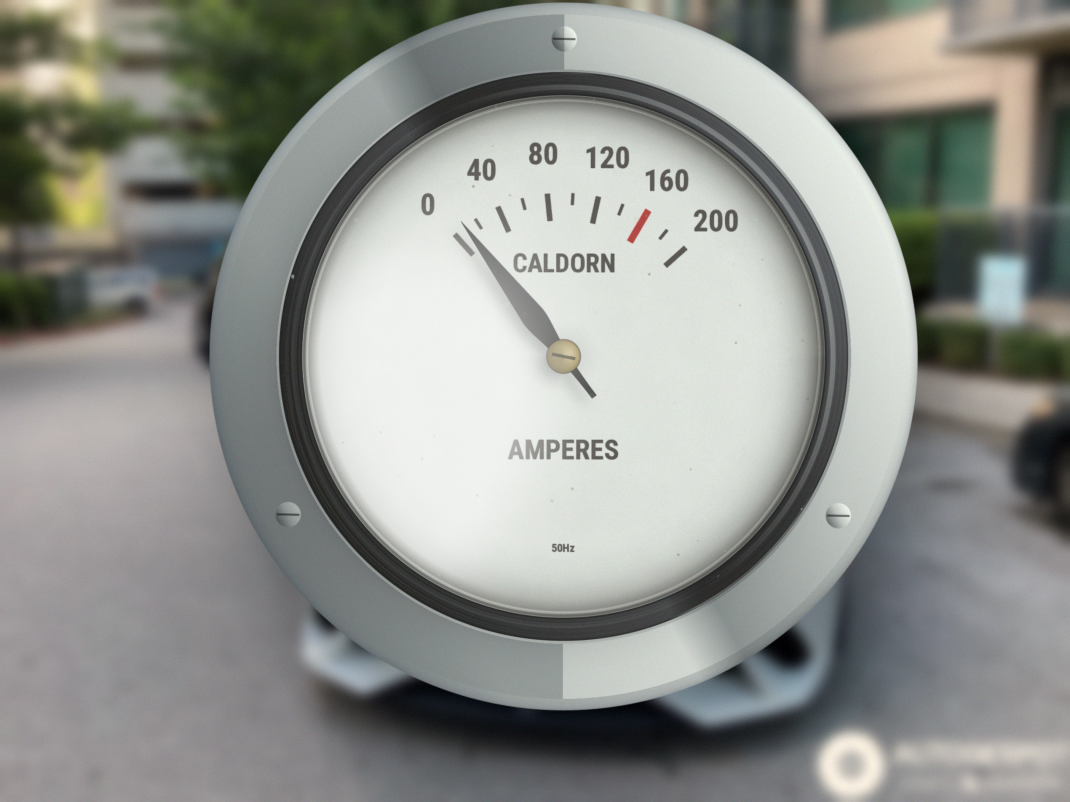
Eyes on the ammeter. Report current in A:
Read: 10 A
